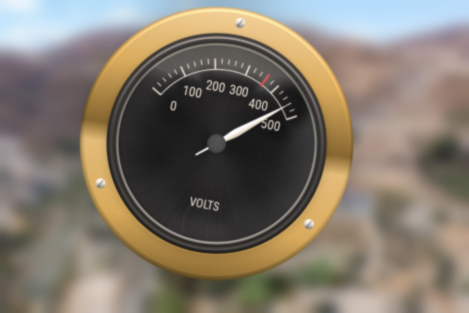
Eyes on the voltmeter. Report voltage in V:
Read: 460 V
